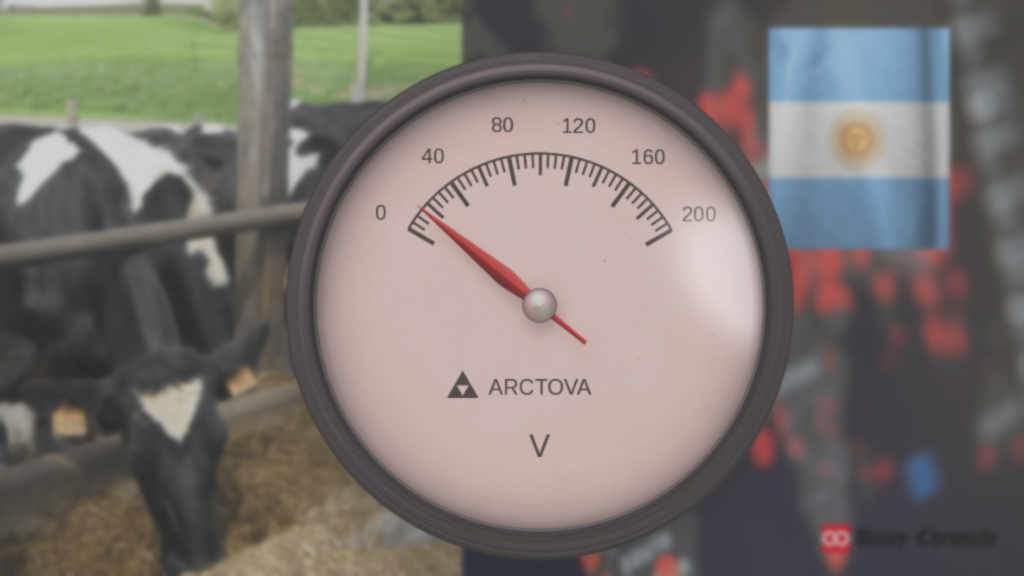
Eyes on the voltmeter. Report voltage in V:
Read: 15 V
